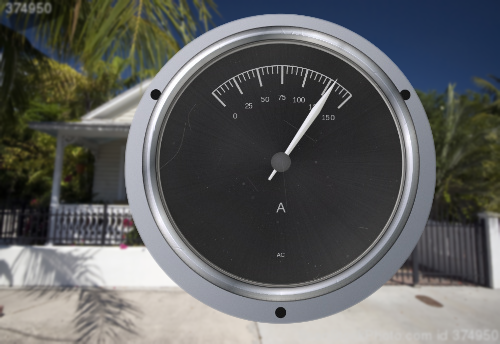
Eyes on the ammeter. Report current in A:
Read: 130 A
